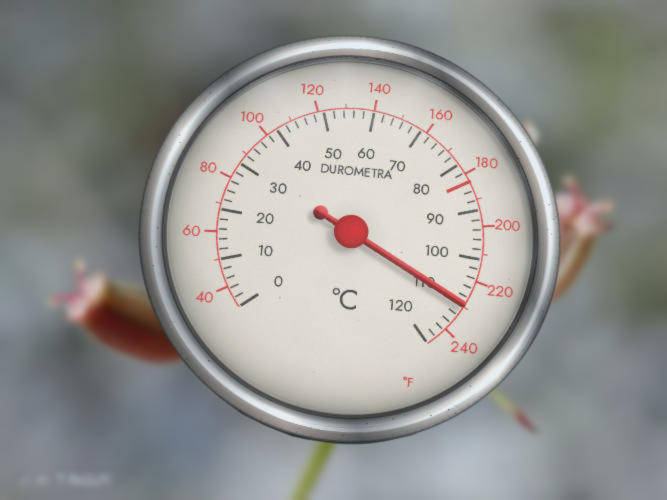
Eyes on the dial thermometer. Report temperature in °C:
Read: 110 °C
